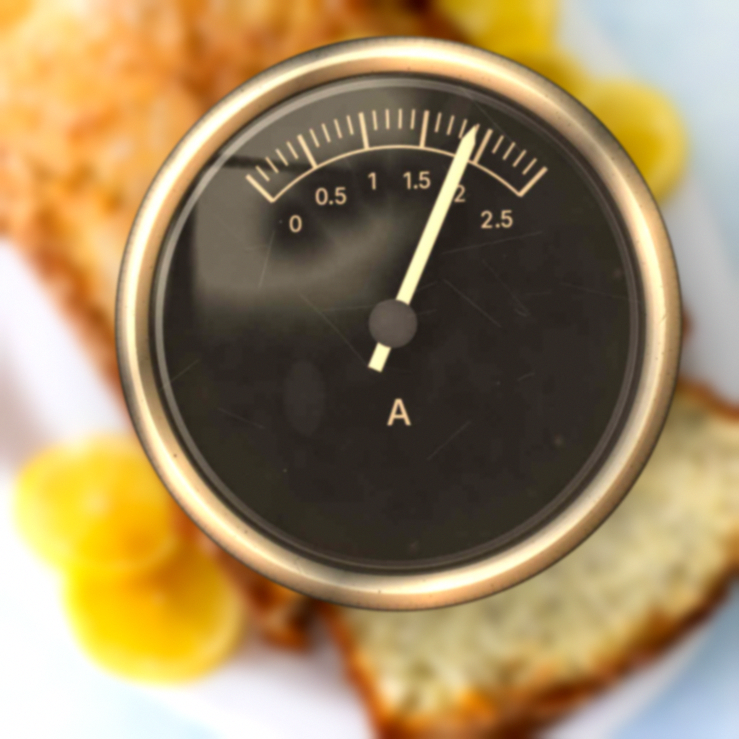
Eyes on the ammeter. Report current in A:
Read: 1.9 A
